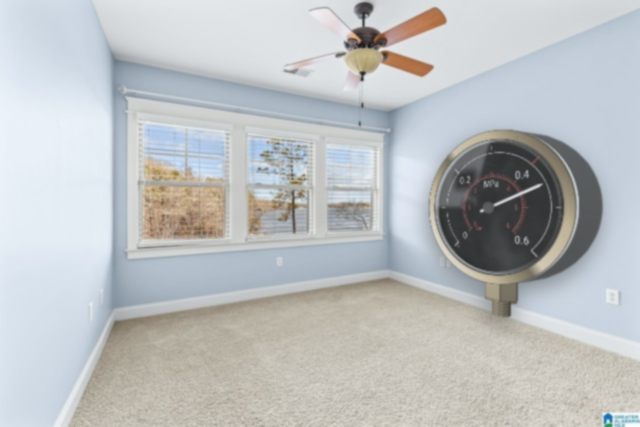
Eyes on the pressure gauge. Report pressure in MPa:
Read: 0.45 MPa
